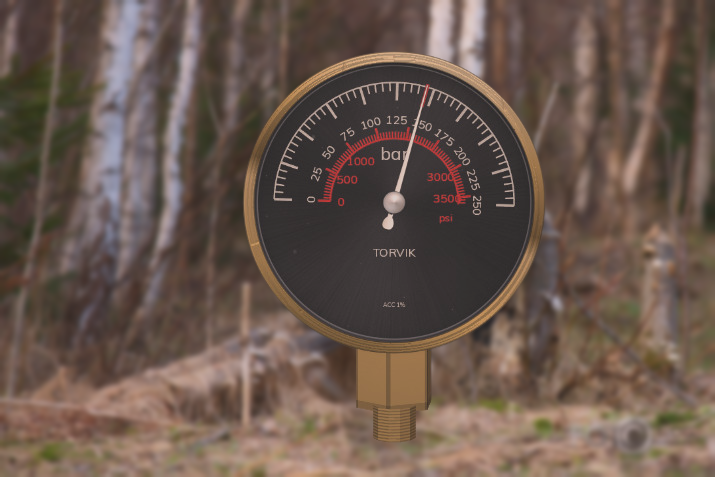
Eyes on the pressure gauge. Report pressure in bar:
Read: 145 bar
